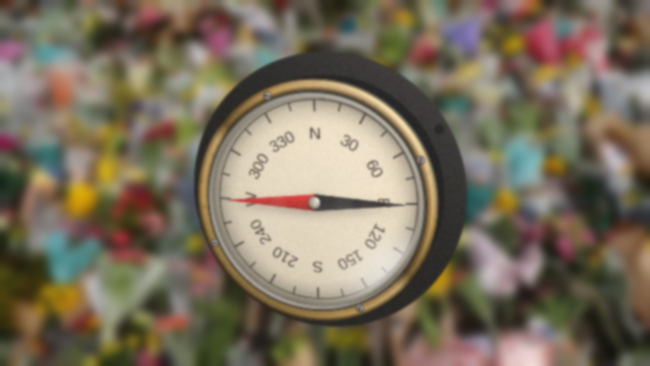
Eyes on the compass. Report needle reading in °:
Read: 270 °
